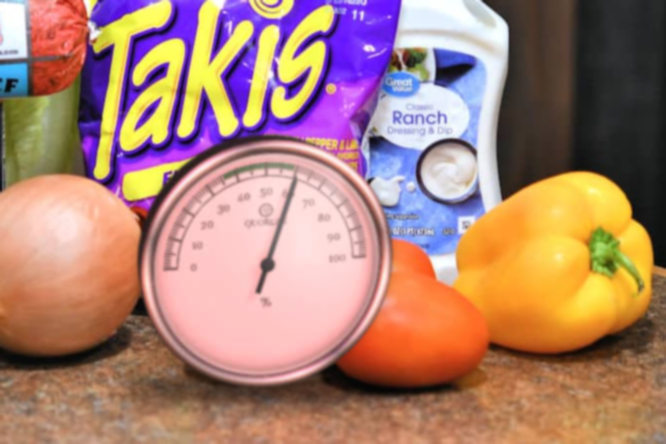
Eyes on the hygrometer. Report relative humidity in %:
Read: 60 %
